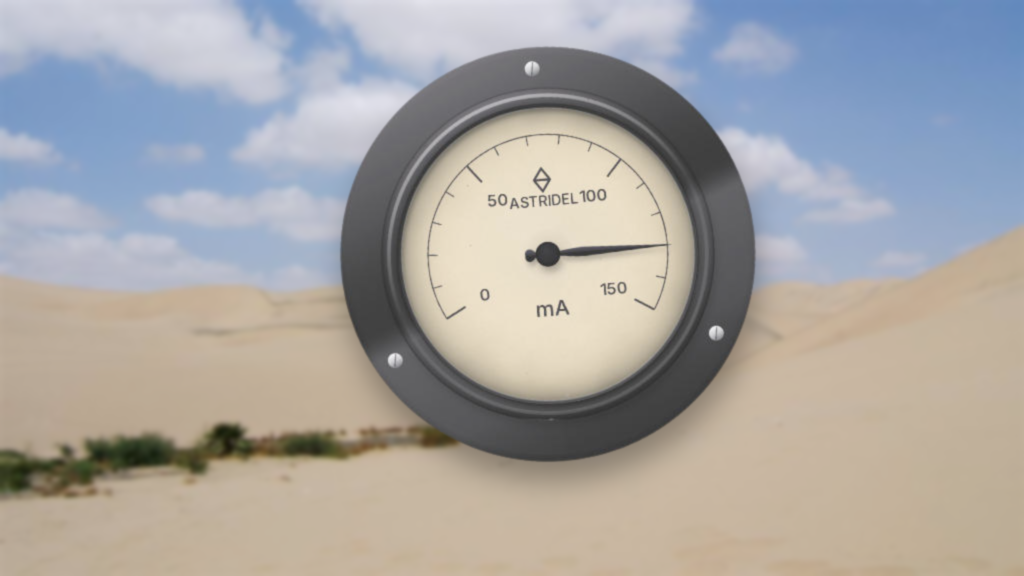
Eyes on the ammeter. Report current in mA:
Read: 130 mA
